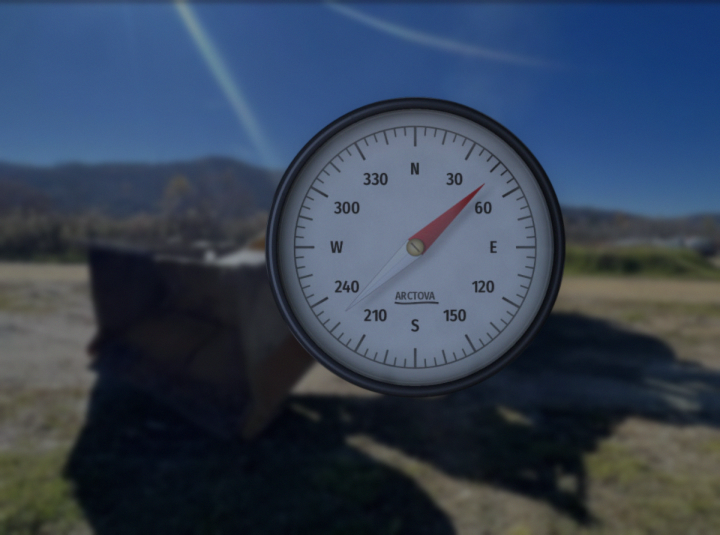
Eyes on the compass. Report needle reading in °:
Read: 47.5 °
